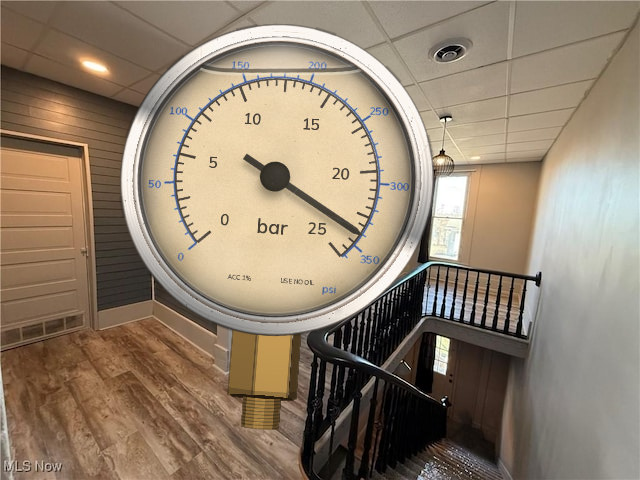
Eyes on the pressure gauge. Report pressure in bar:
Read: 23.5 bar
